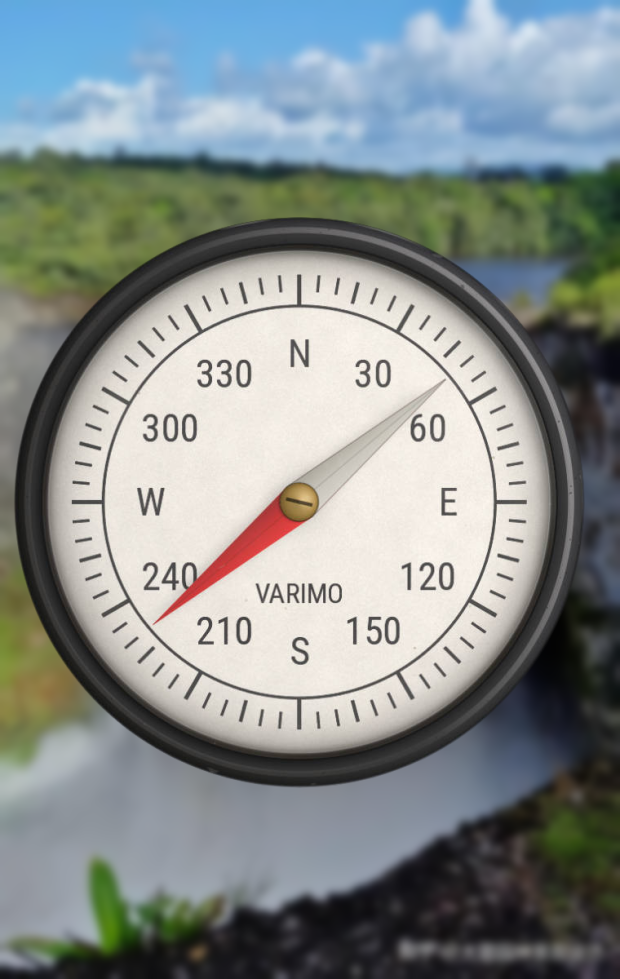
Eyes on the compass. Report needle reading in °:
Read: 230 °
